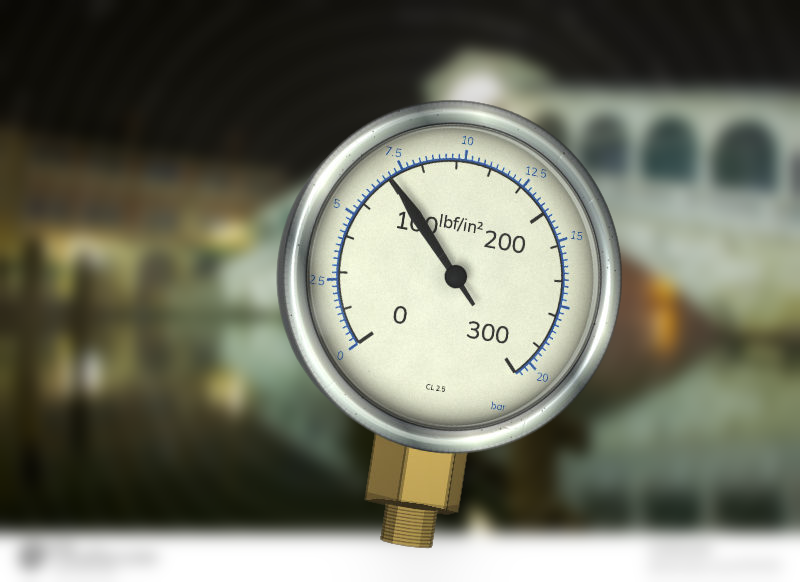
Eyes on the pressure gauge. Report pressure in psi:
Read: 100 psi
